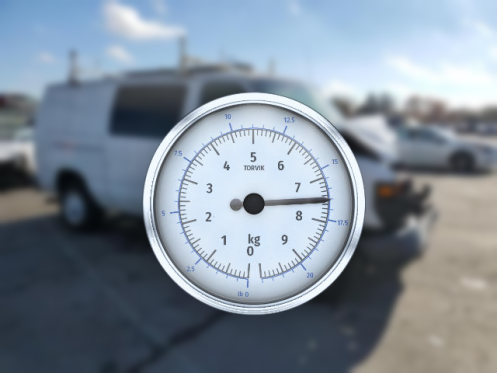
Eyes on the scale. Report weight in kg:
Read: 7.5 kg
